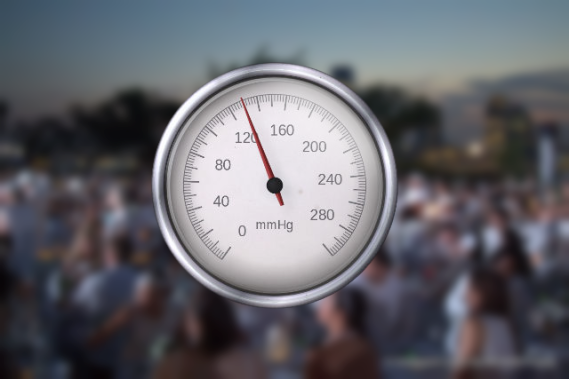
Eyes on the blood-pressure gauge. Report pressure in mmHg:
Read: 130 mmHg
